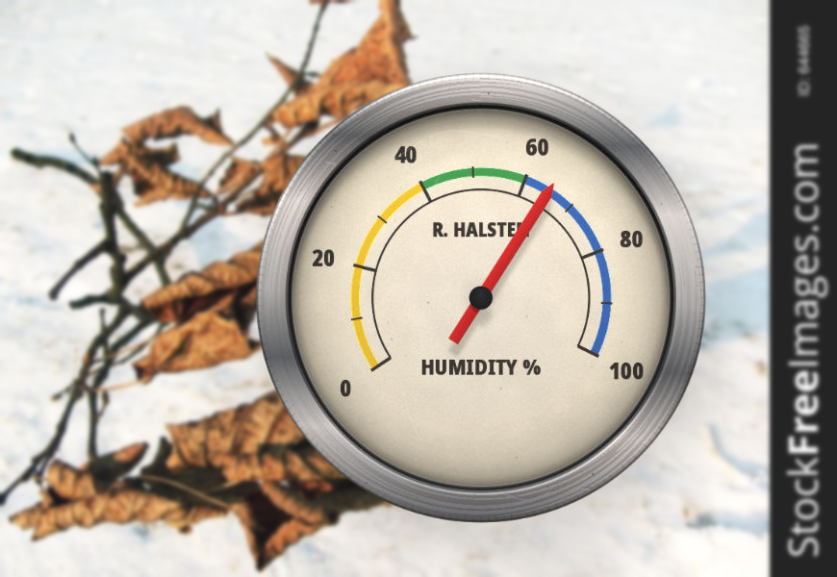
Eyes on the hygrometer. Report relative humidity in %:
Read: 65 %
